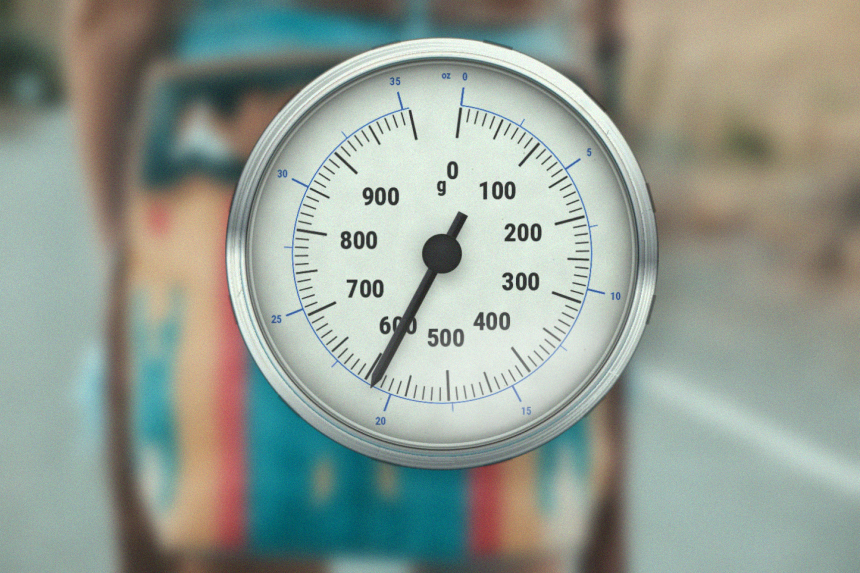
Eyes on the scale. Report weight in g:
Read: 590 g
